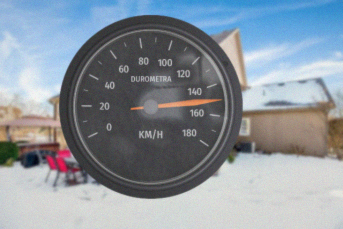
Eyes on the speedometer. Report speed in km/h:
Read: 150 km/h
